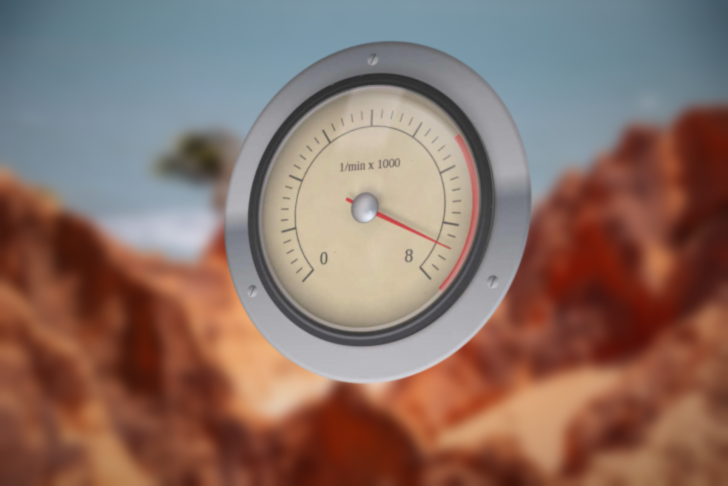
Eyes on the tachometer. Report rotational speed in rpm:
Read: 7400 rpm
